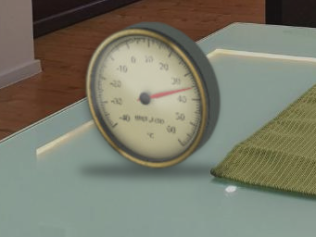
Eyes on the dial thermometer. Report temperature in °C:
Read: 35 °C
